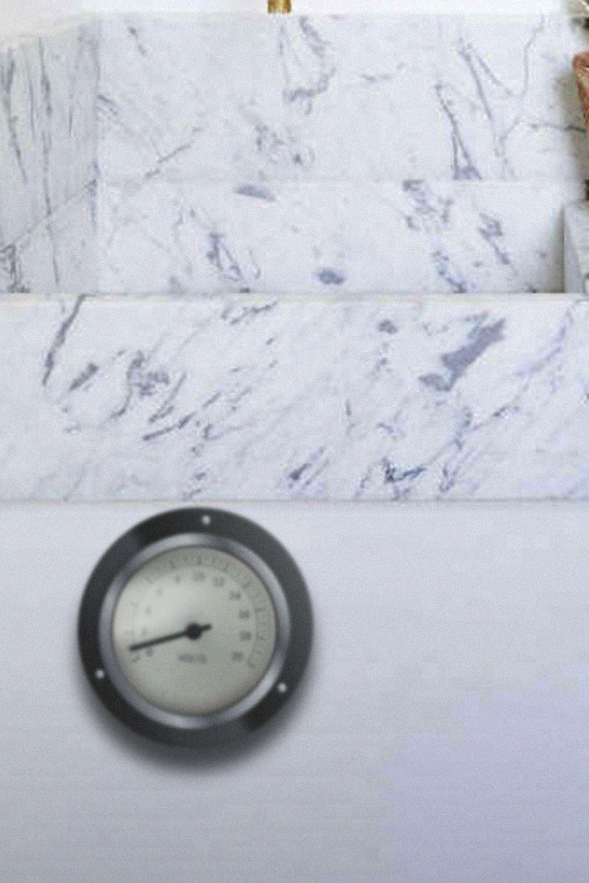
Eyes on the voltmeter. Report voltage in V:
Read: 1 V
